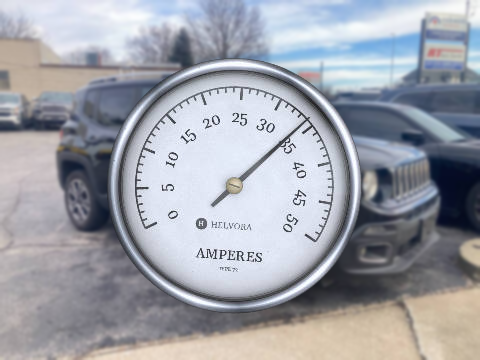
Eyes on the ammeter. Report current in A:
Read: 34 A
